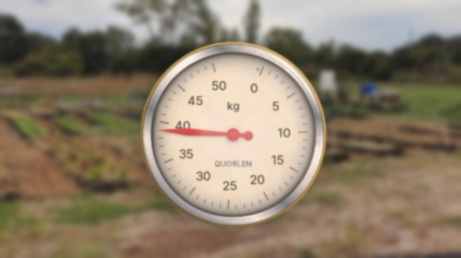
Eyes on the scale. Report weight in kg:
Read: 39 kg
